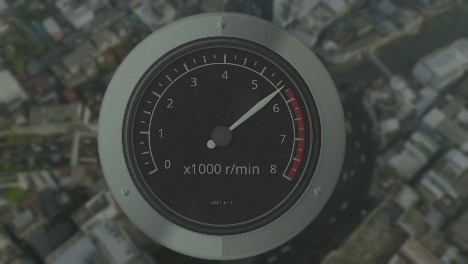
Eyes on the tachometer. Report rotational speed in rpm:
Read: 5625 rpm
